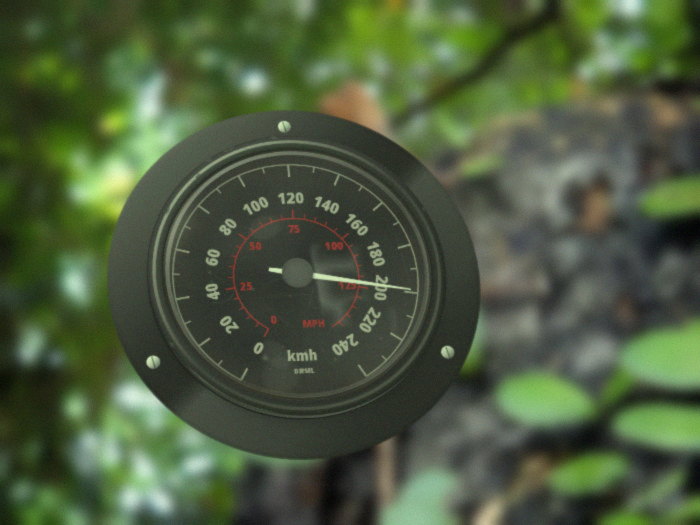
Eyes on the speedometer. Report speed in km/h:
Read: 200 km/h
